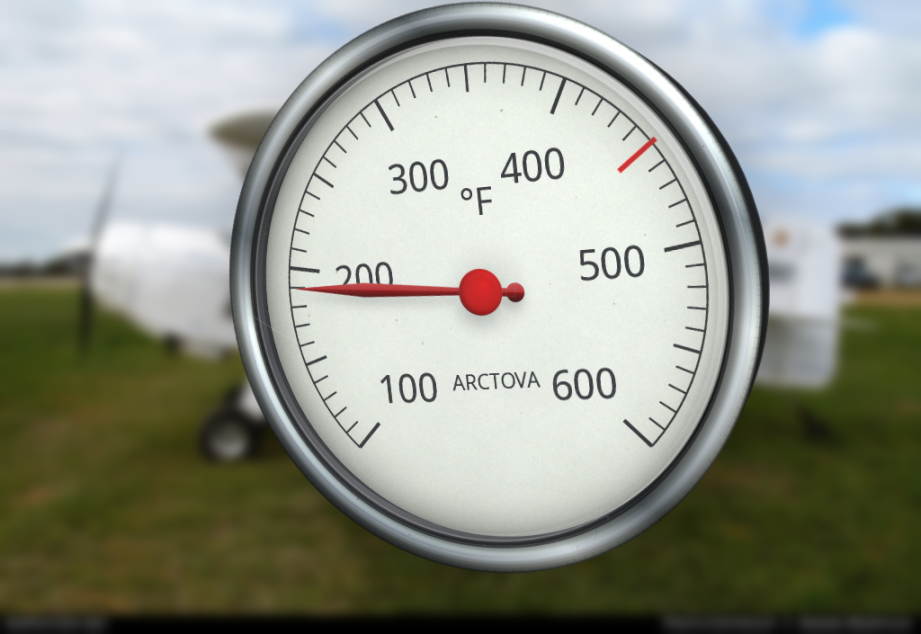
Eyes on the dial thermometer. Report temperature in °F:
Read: 190 °F
